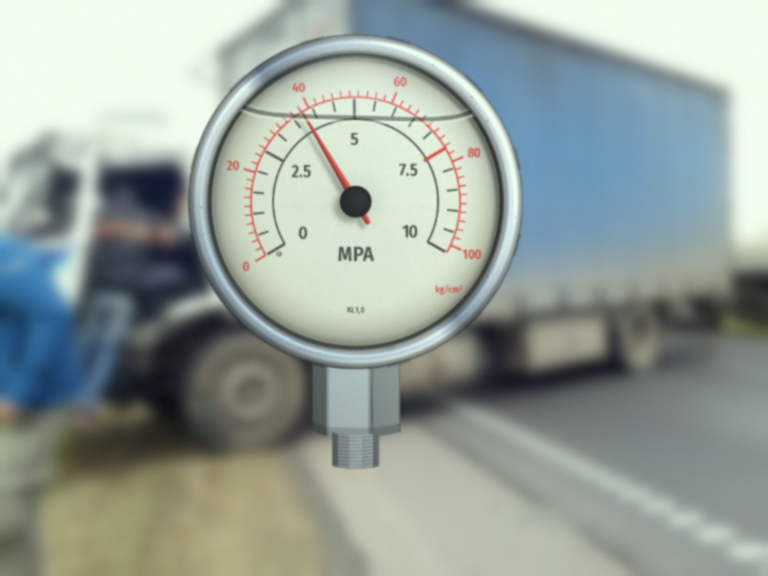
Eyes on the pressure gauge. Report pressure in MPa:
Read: 3.75 MPa
